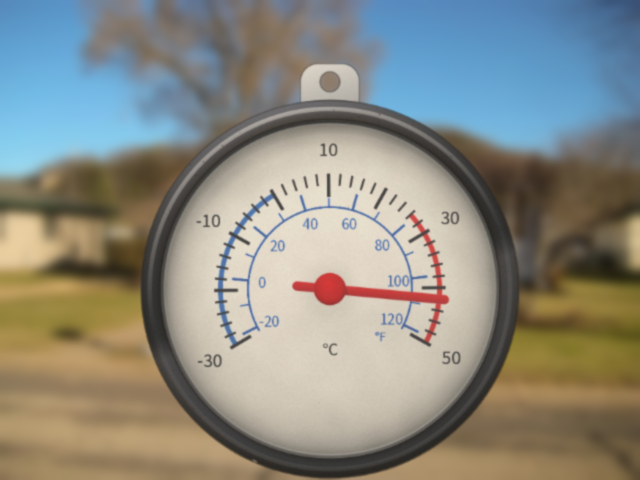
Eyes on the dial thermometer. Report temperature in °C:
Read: 42 °C
